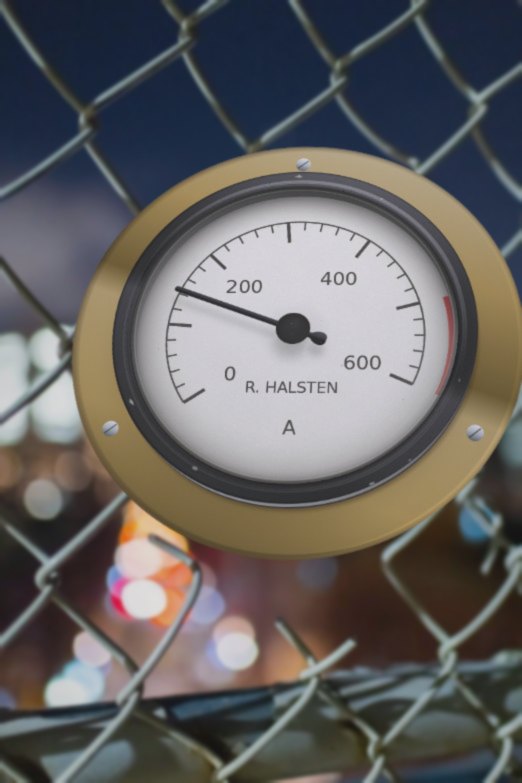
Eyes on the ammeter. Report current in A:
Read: 140 A
